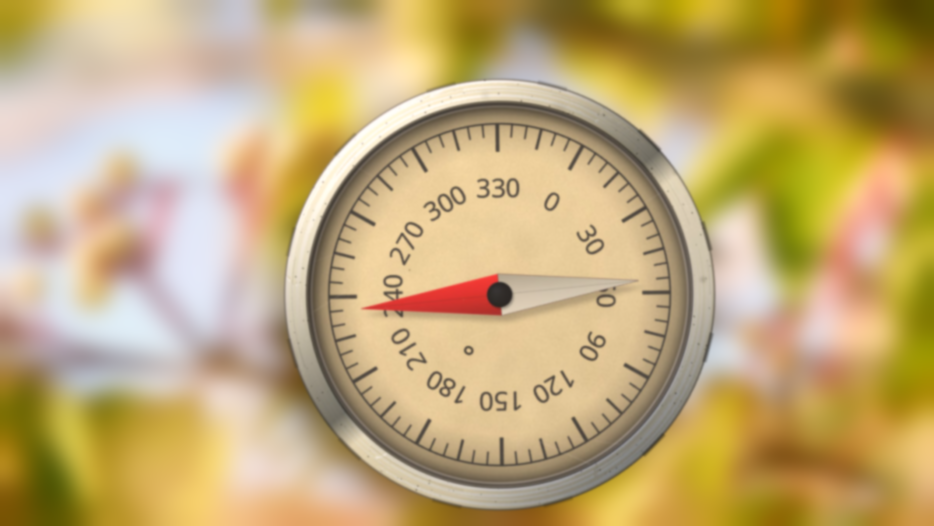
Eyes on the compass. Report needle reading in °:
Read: 235 °
